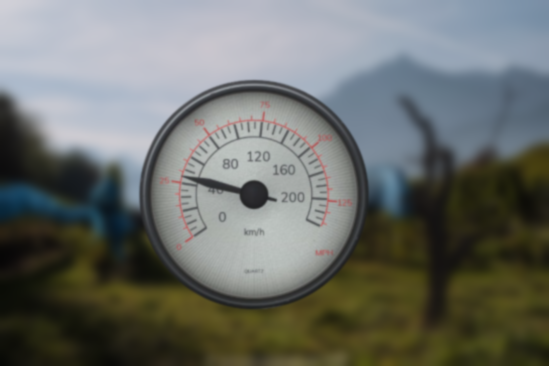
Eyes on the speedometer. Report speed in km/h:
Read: 45 km/h
